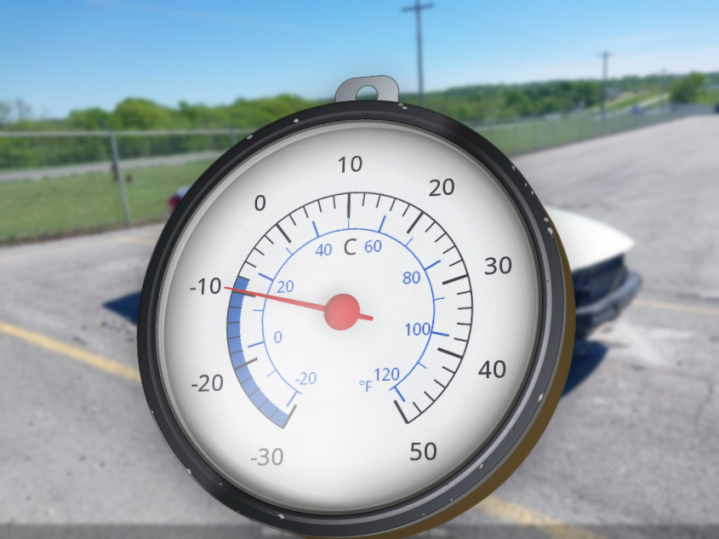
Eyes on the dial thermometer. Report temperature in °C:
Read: -10 °C
